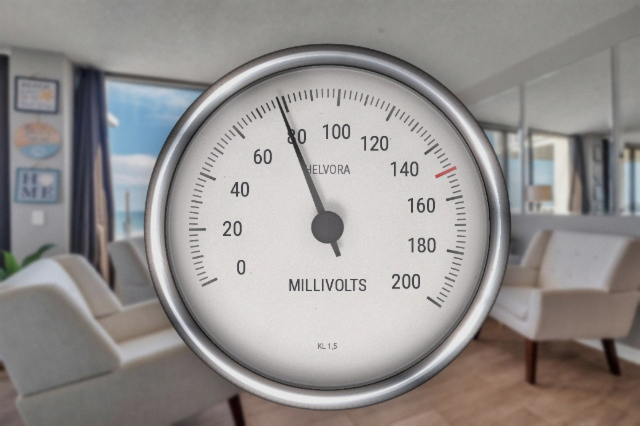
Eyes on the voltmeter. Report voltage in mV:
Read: 78 mV
